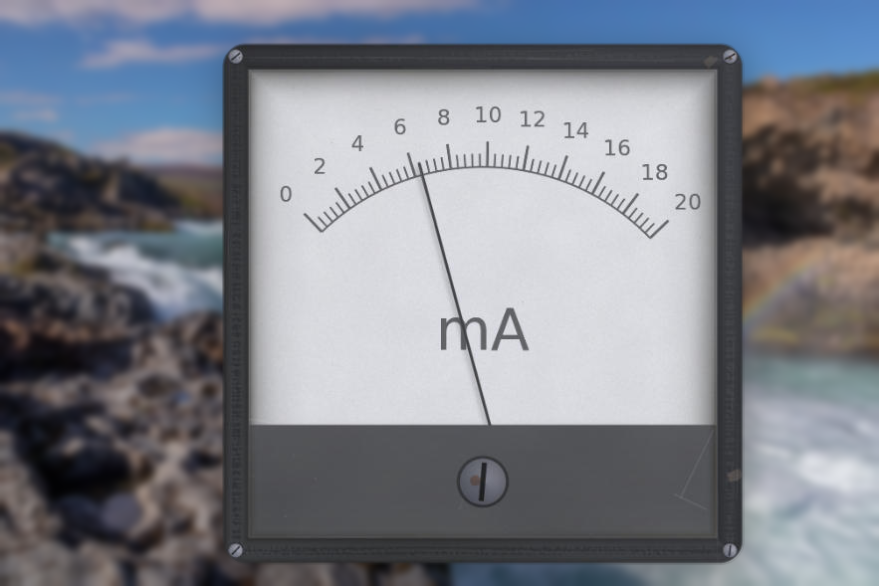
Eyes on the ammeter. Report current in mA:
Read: 6.4 mA
